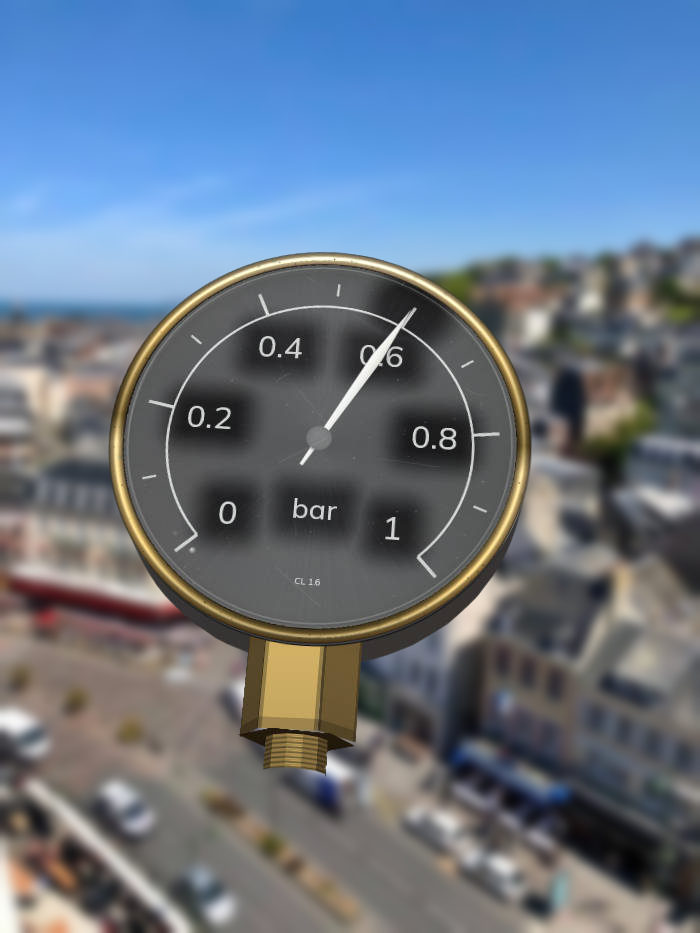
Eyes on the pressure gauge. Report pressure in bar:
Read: 0.6 bar
